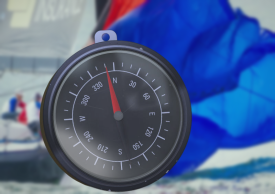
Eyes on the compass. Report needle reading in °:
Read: 350 °
